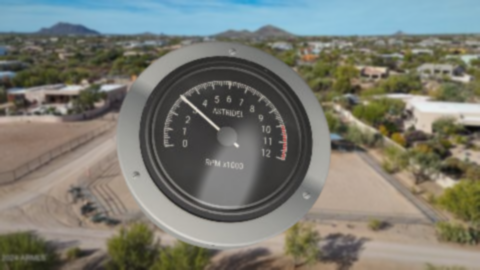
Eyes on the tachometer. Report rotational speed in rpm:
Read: 3000 rpm
